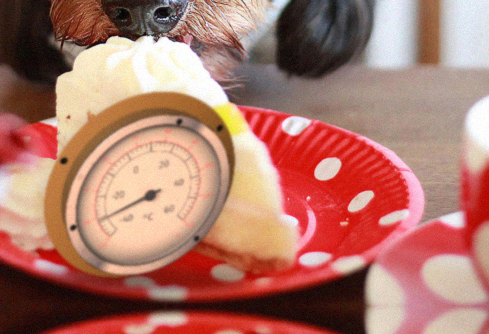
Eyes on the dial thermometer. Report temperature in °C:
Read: -30 °C
